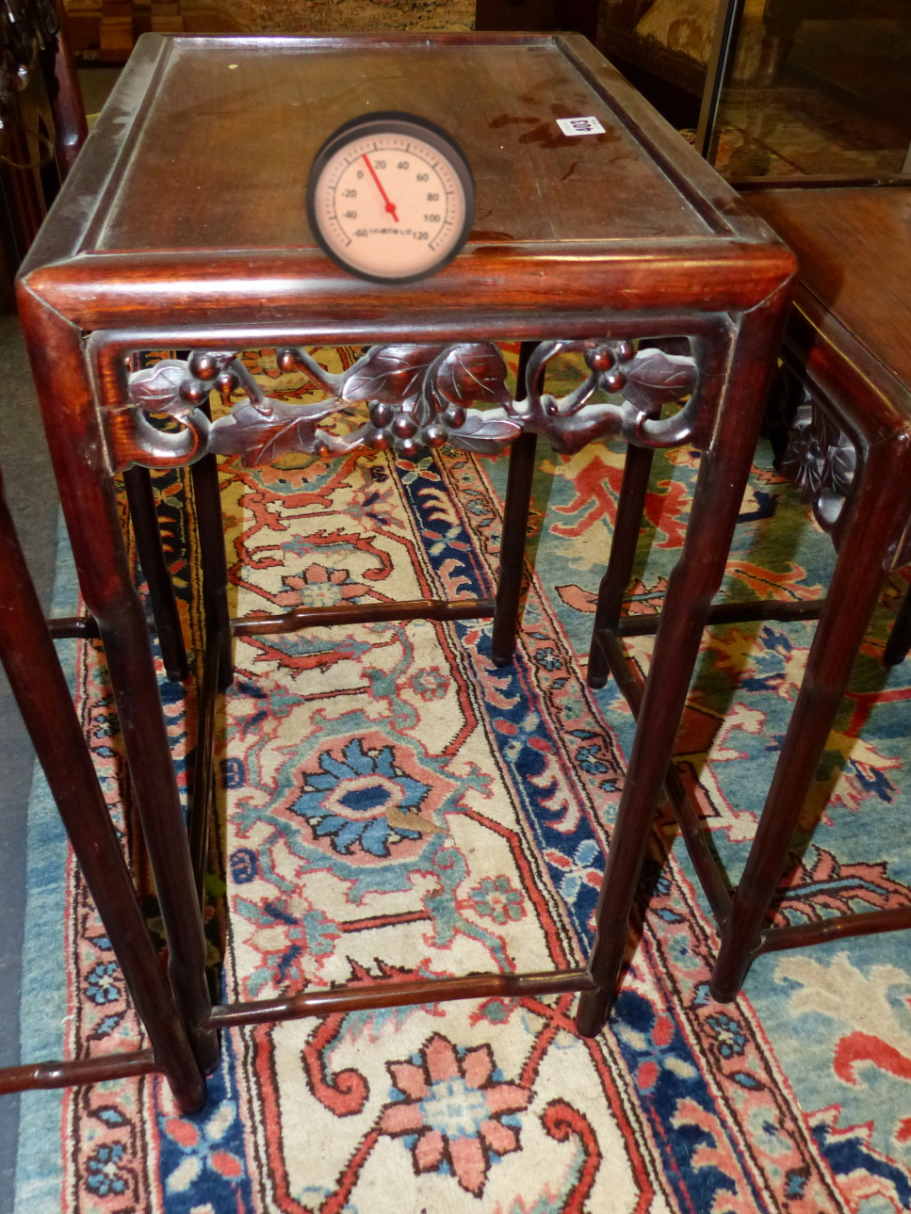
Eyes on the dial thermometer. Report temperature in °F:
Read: 12 °F
